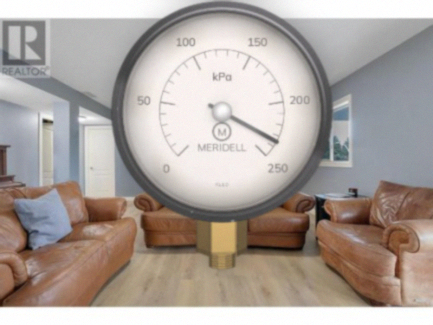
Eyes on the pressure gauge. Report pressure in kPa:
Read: 235 kPa
